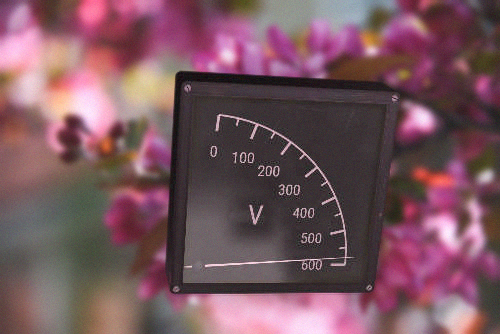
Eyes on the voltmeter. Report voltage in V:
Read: 575 V
